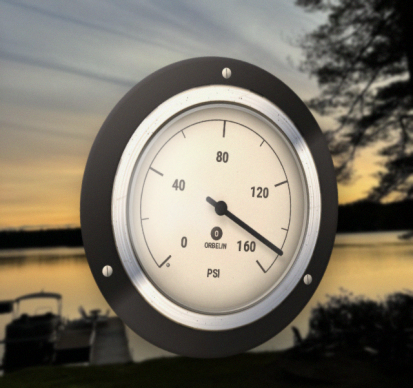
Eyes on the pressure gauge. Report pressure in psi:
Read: 150 psi
